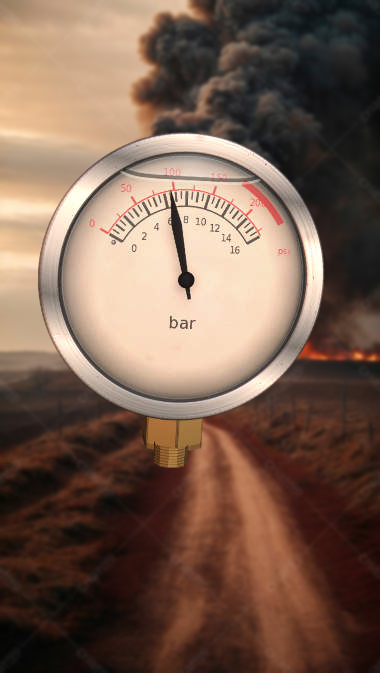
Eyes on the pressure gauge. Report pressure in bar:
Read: 6.5 bar
